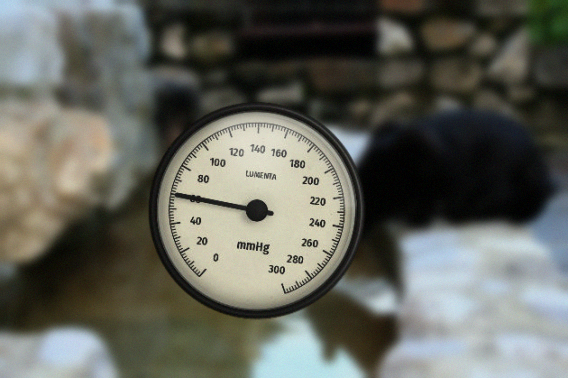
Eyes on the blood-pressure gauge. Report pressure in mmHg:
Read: 60 mmHg
